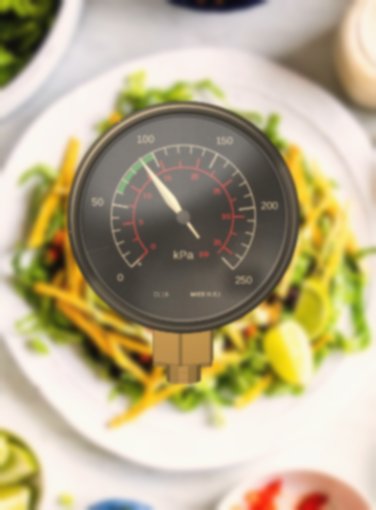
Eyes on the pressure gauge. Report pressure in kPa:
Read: 90 kPa
